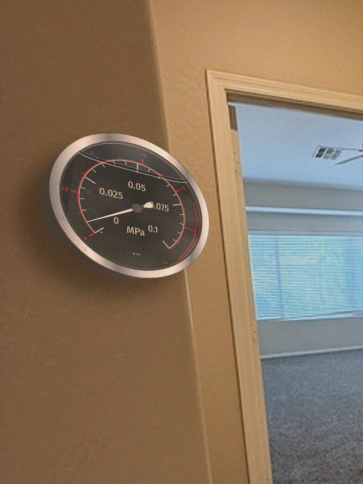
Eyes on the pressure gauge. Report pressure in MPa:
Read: 0.005 MPa
